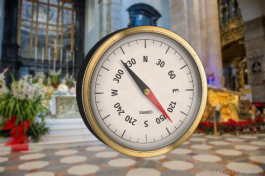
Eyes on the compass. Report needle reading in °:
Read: 140 °
